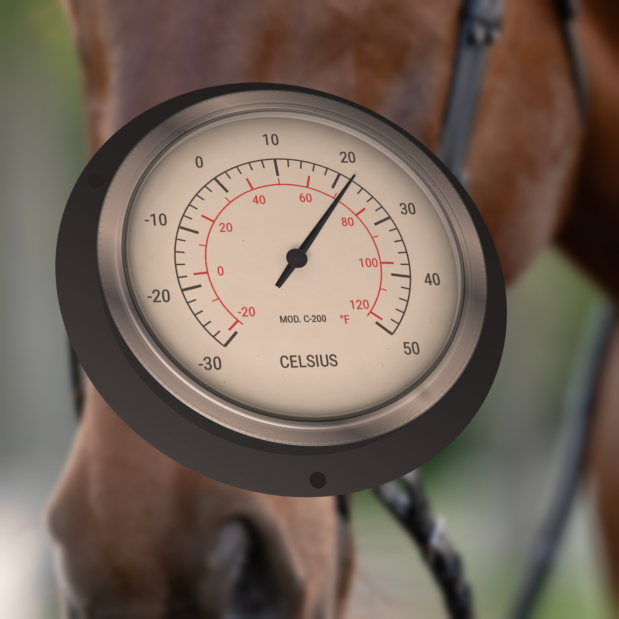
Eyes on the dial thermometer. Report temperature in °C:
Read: 22 °C
